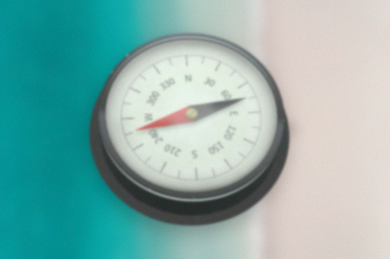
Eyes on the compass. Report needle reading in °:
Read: 255 °
